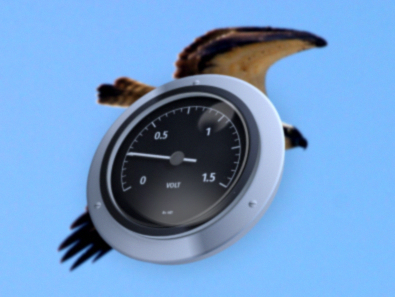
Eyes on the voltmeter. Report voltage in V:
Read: 0.25 V
